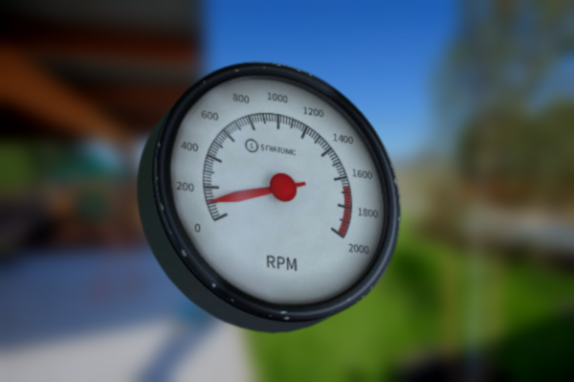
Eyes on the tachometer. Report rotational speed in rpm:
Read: 100 rpm
